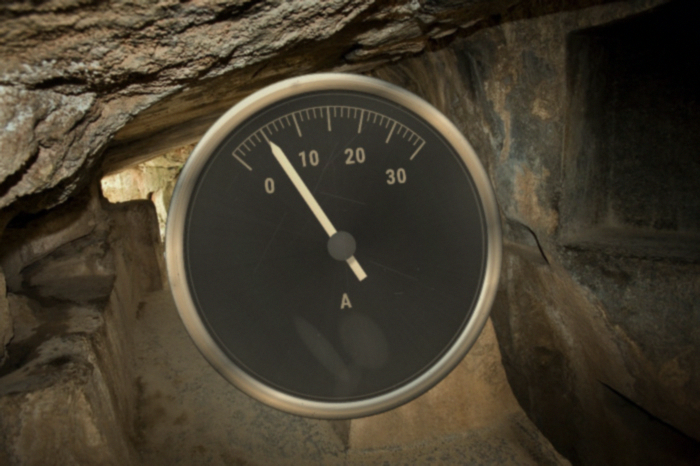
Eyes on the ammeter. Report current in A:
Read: 5 A
